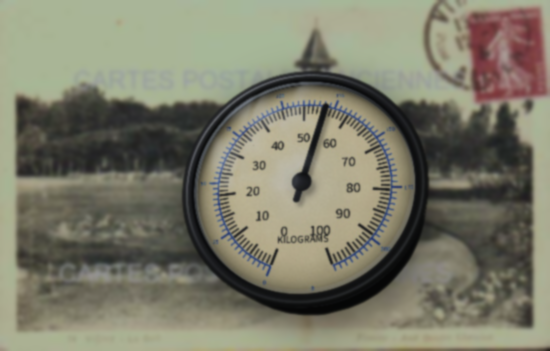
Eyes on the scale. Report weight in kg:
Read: 55 kg
